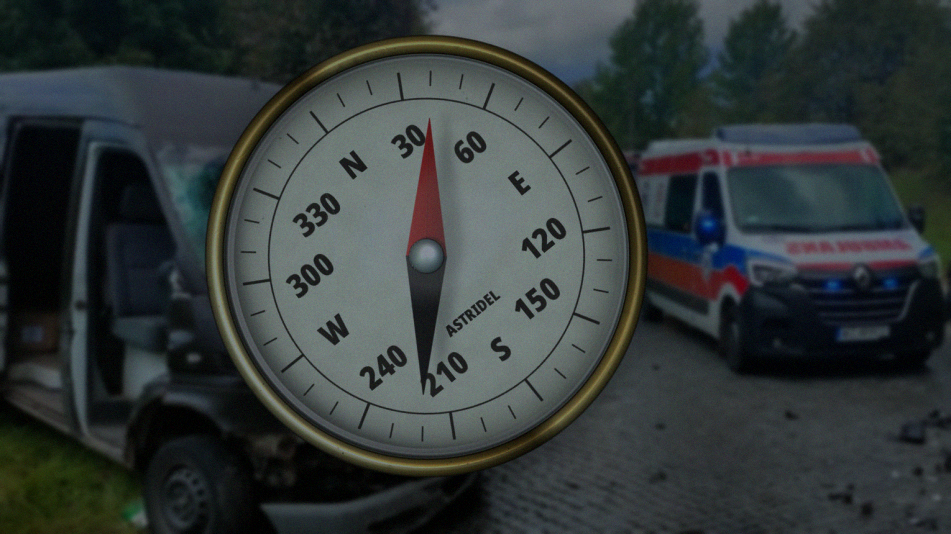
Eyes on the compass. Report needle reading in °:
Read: 40 °
